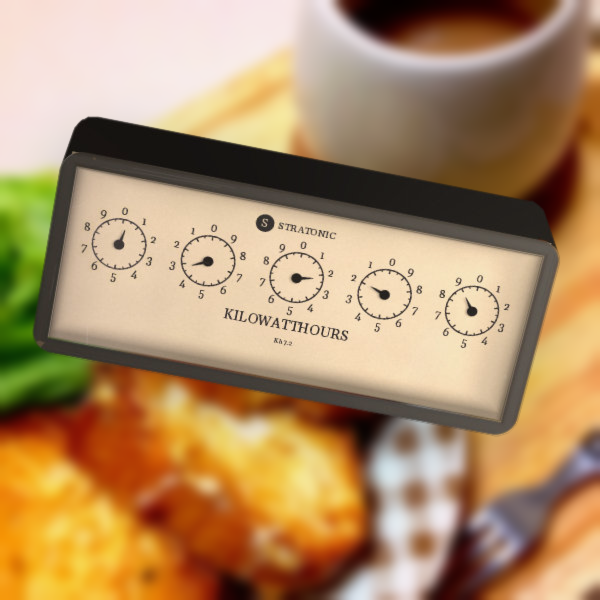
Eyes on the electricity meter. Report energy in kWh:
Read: 3219 kWh
